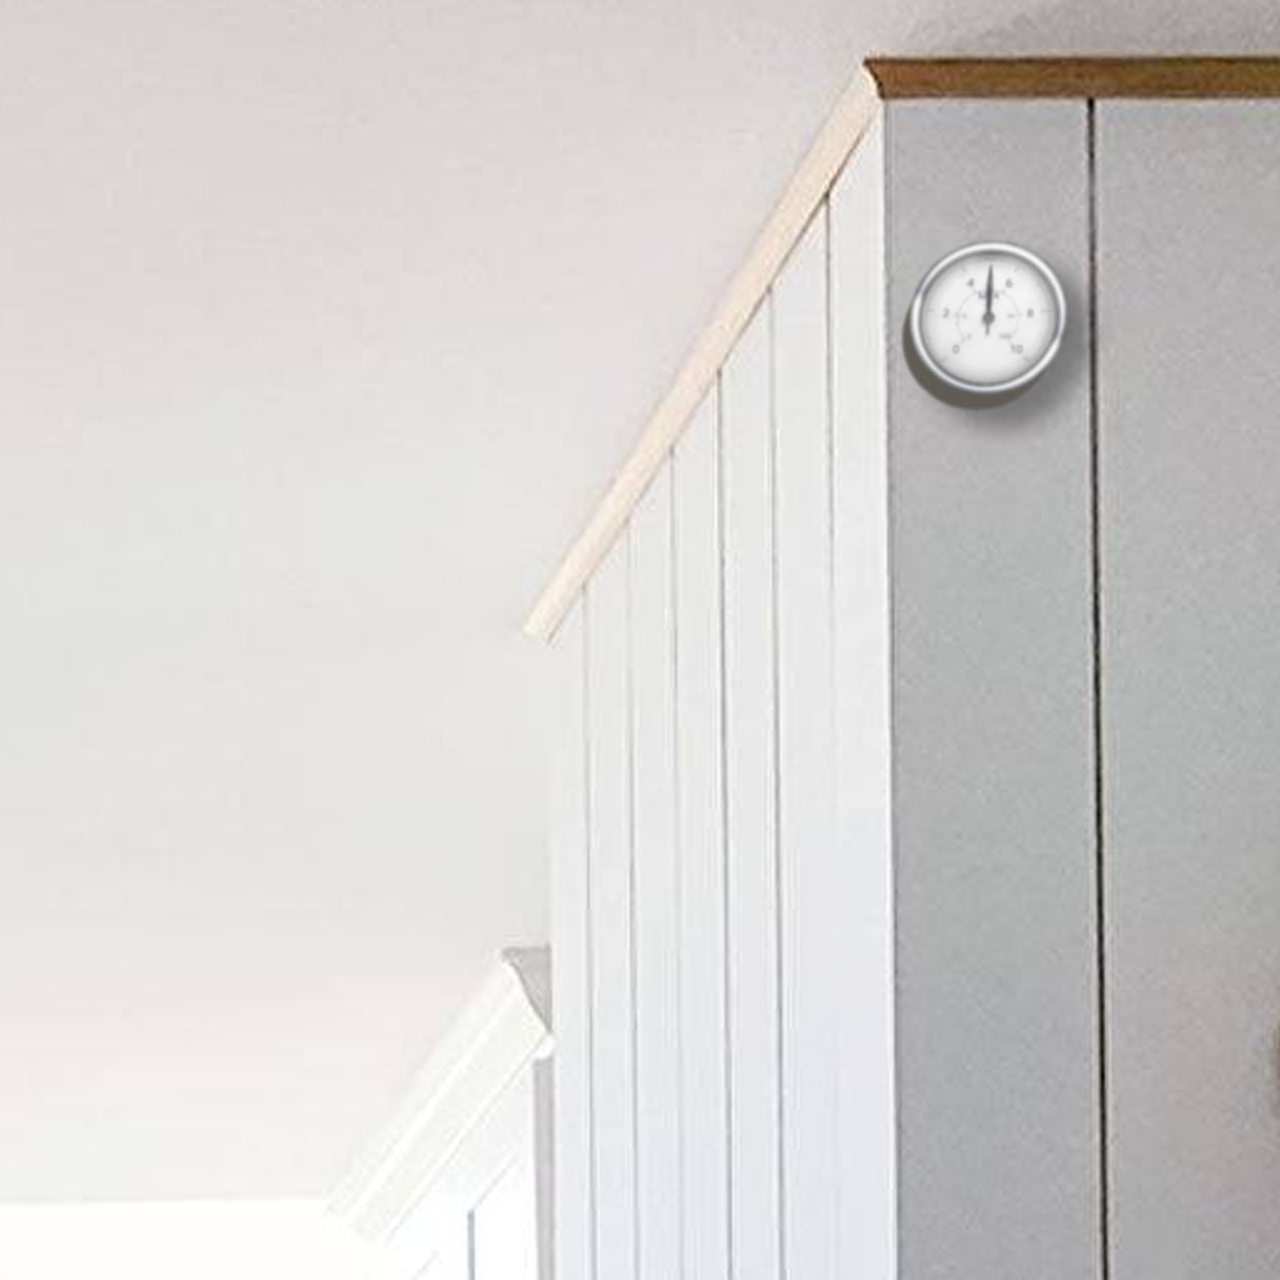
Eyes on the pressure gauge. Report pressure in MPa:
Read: 5 MPa
